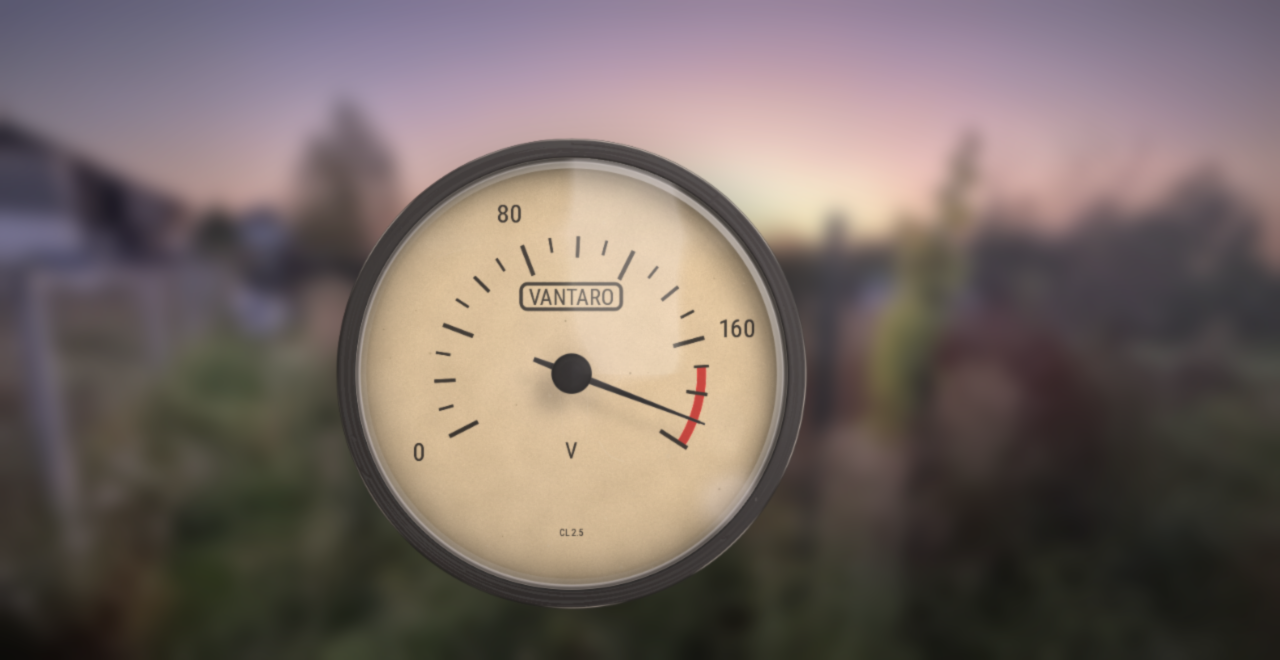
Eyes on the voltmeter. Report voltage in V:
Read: 190 V
